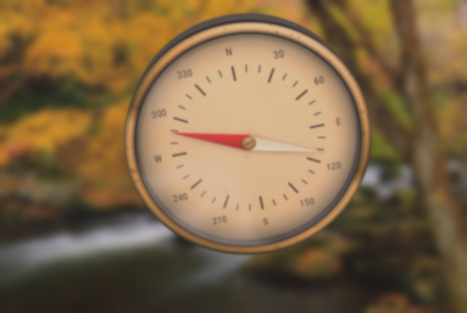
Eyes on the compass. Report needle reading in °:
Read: 290 °
